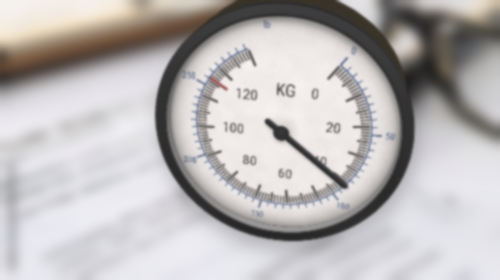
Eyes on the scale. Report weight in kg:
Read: 40 kg
